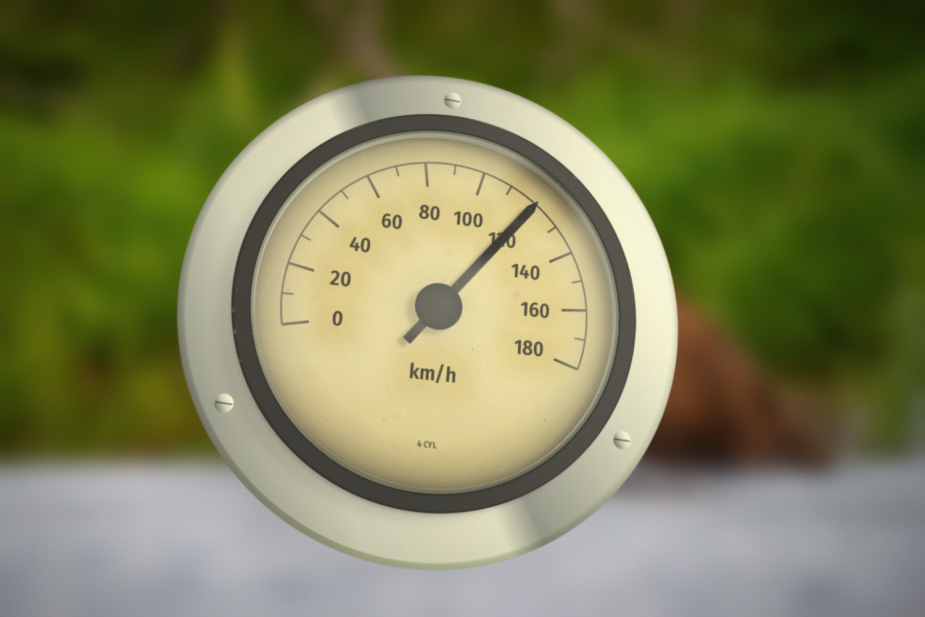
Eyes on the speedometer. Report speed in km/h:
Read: 120 km/h
